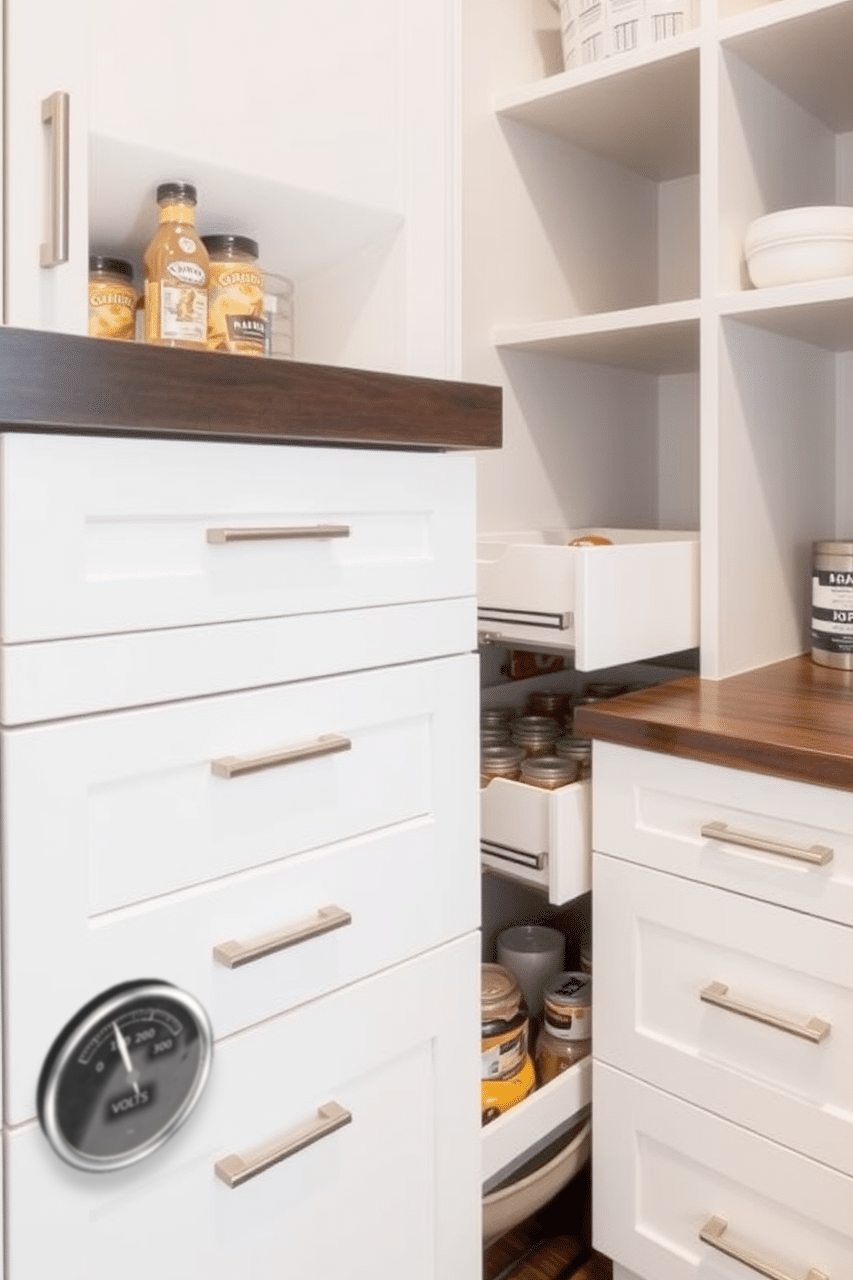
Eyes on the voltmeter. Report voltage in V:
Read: 100 V
